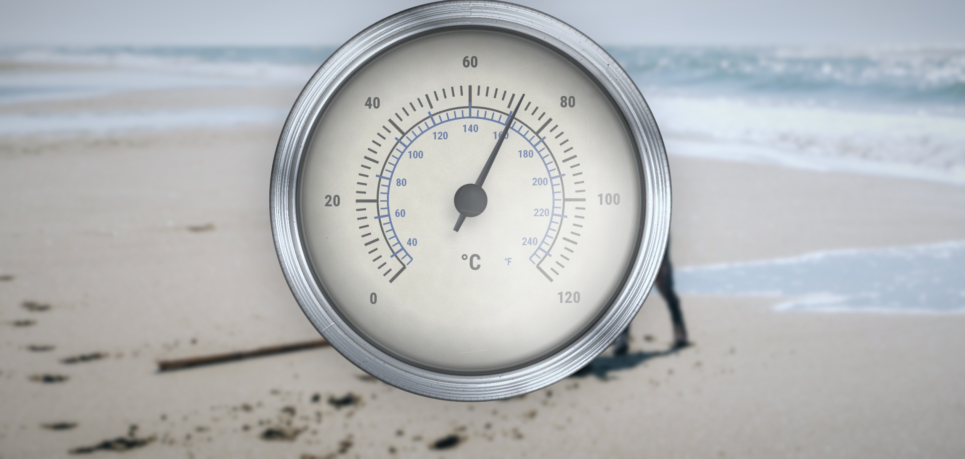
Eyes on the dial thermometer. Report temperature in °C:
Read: 72 °C
